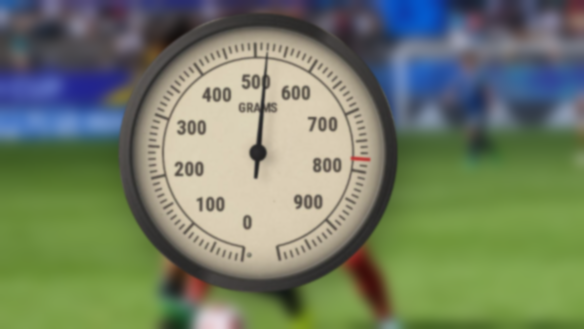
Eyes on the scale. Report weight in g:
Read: 520 g
